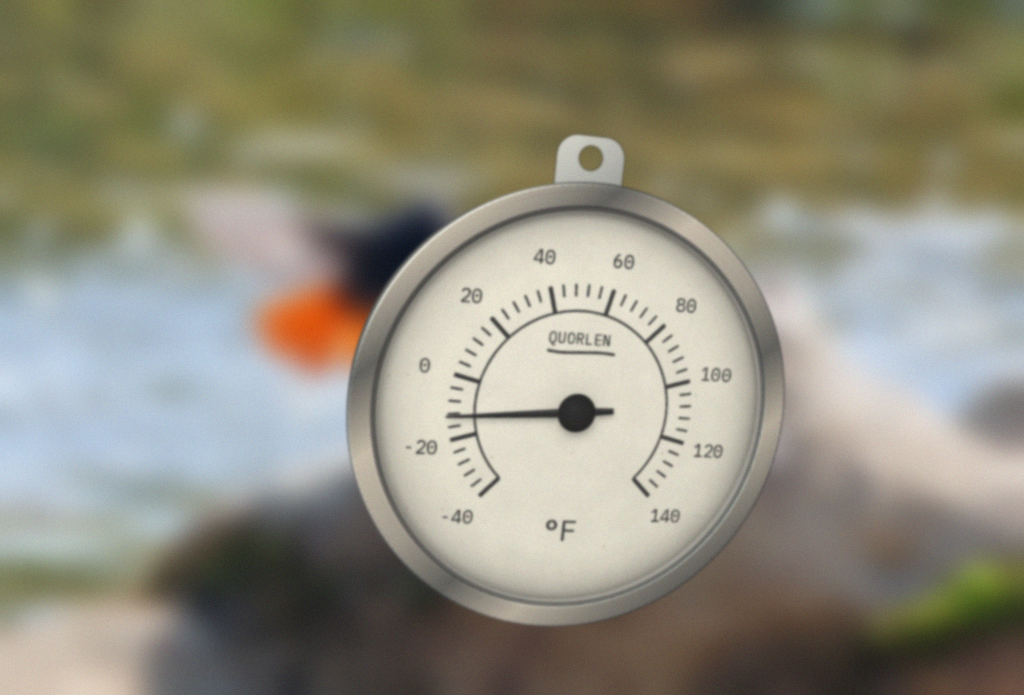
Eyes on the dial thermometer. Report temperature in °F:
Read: -12 °F
